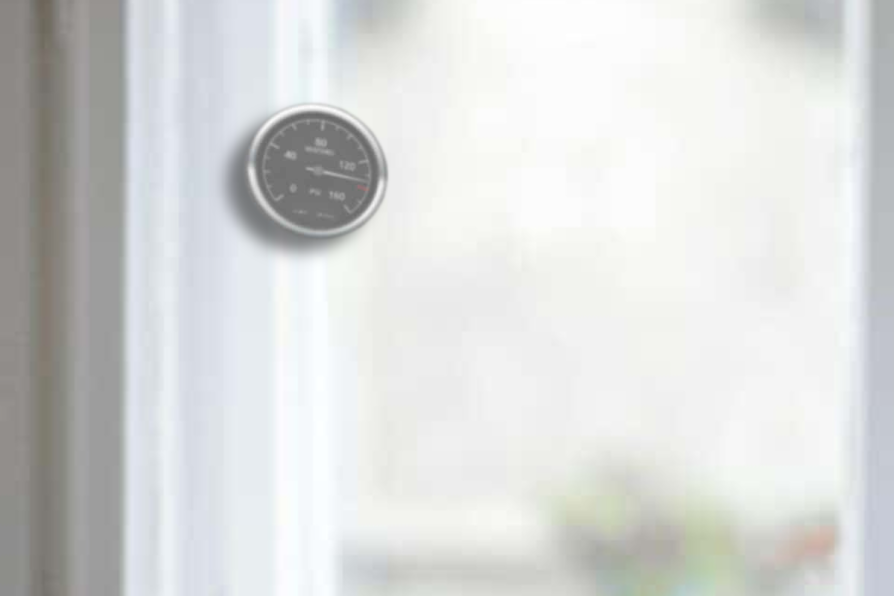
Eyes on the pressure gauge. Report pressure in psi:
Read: 135 psi
